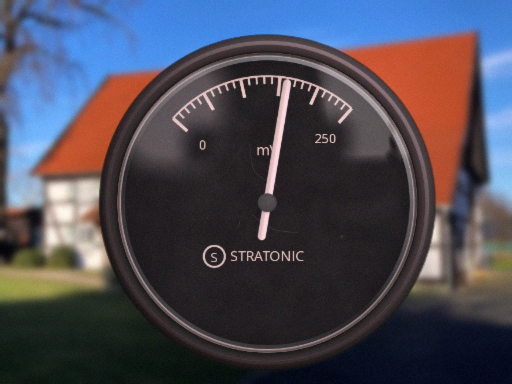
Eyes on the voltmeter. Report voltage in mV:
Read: 160 mV
